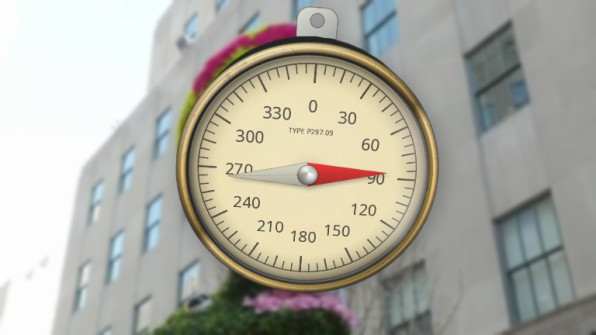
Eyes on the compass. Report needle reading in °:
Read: 85 °
